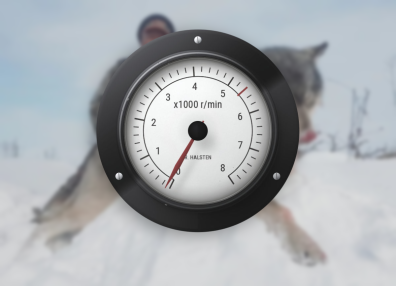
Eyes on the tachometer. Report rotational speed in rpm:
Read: 100 rpm
